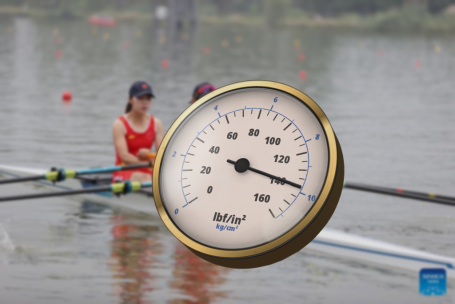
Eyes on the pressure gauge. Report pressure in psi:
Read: 140 psi
